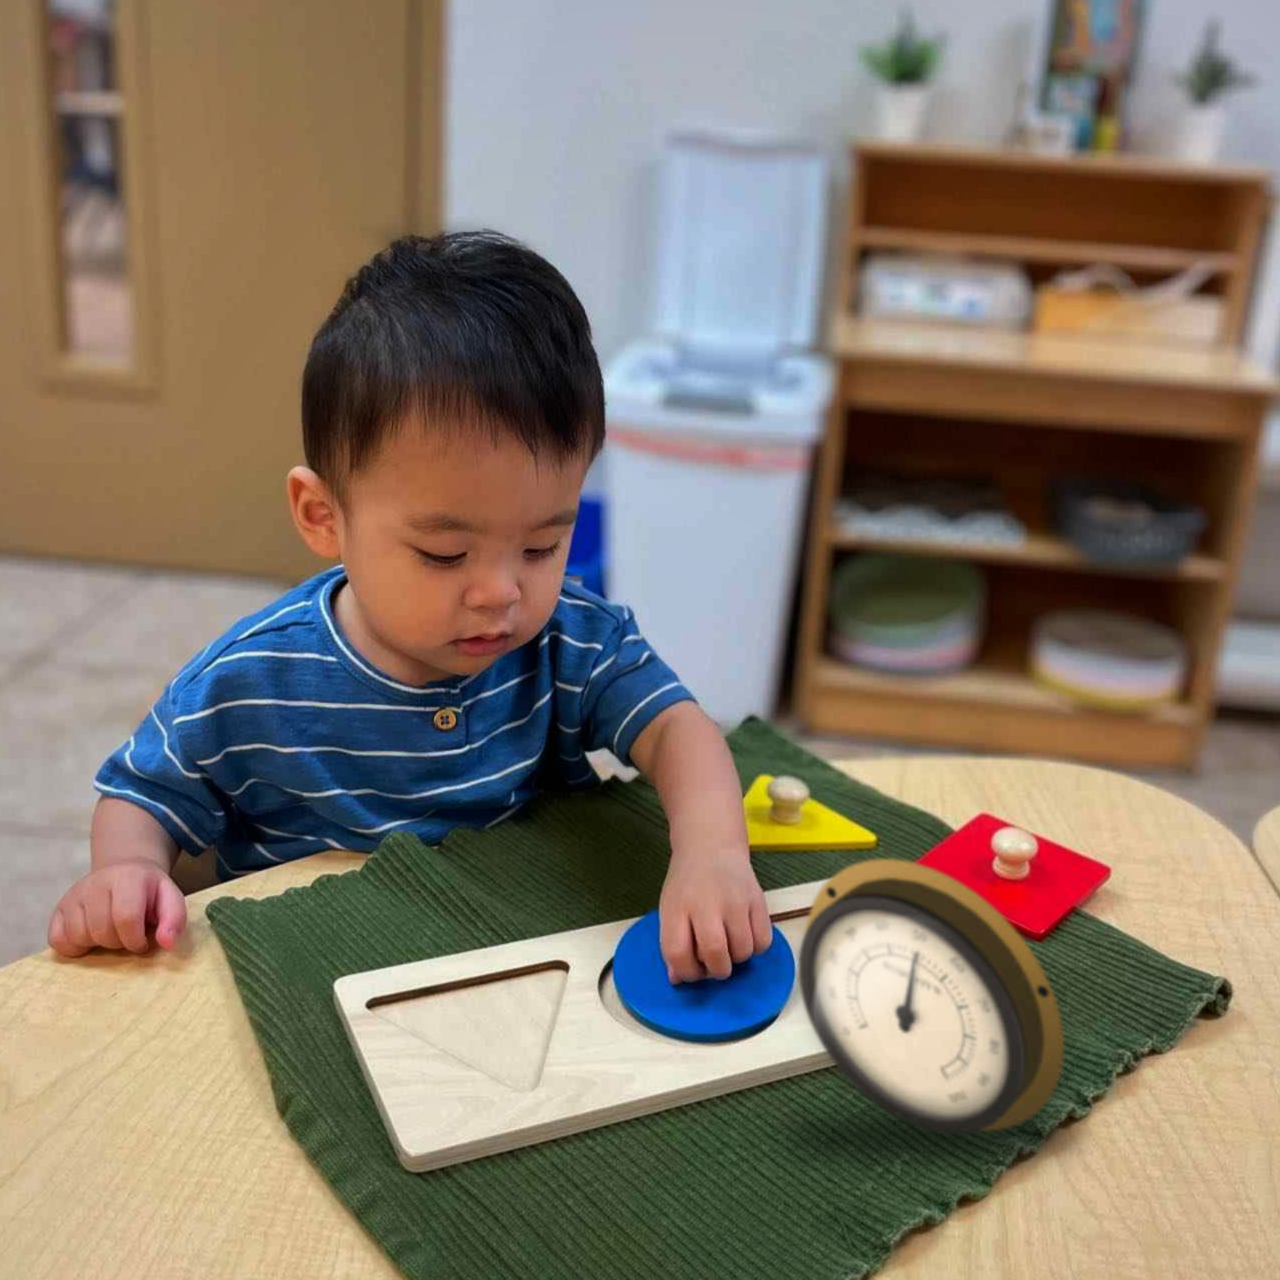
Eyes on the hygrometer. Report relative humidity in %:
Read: 50 %
